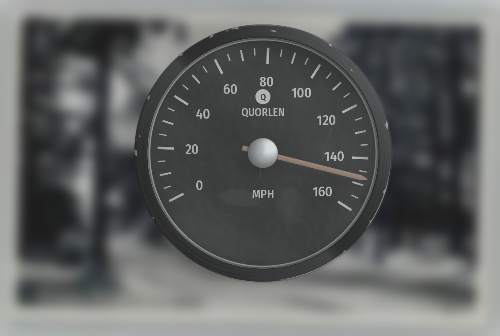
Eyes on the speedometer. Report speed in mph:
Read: 147.5 mph
